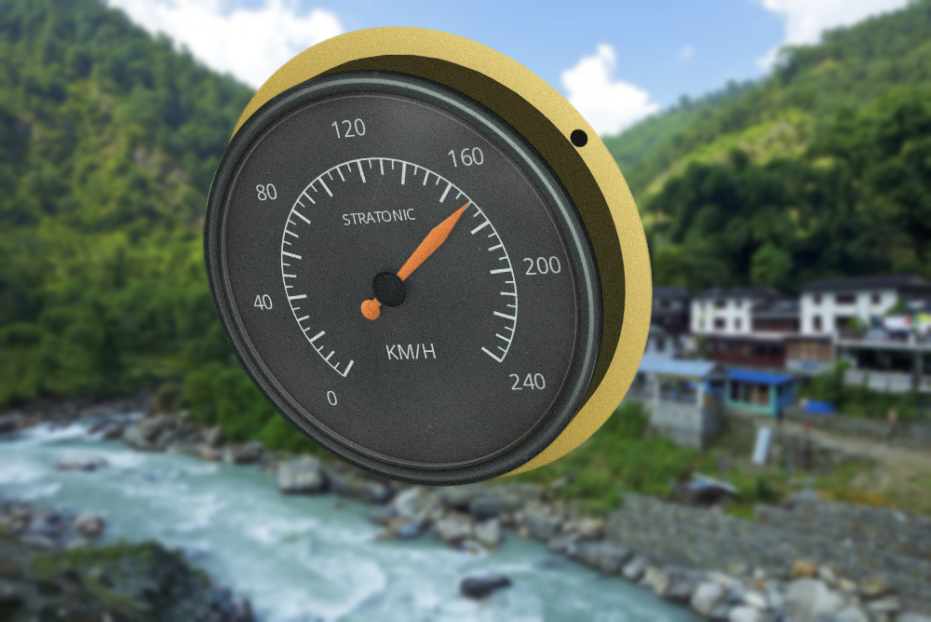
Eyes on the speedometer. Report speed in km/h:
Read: 170 km/h
